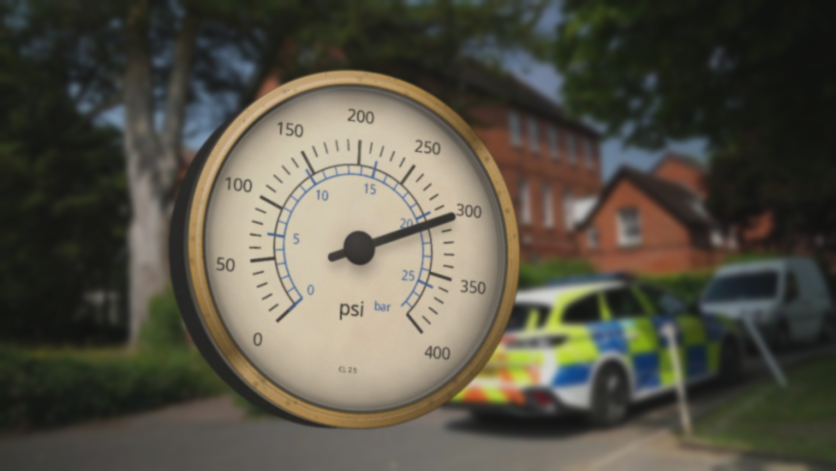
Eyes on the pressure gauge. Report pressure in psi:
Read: 300 psi
